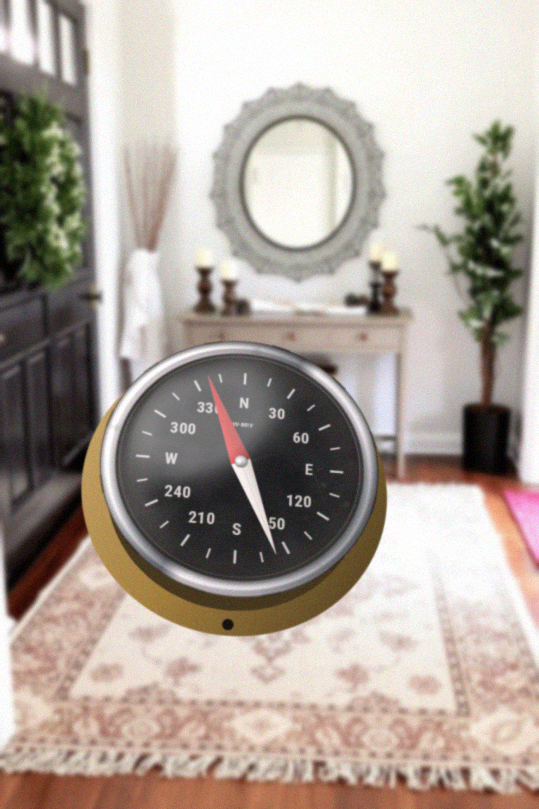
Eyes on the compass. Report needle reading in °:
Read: 337.5 °
